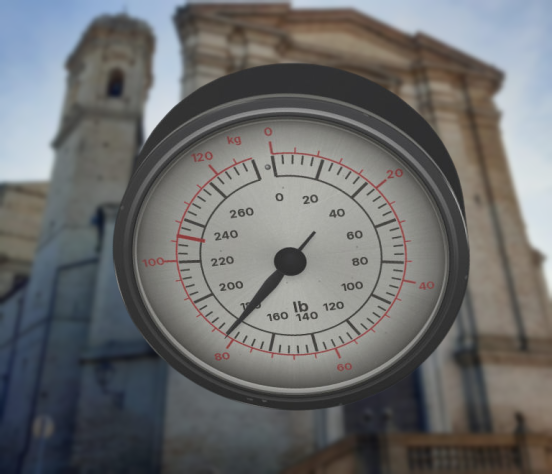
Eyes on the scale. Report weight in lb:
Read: 180 lb
